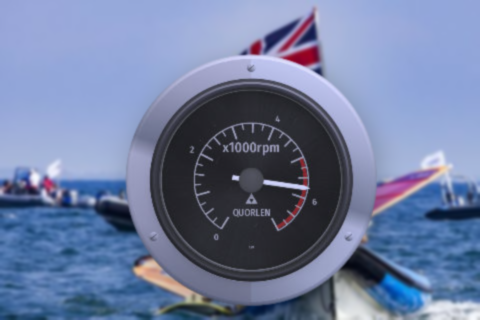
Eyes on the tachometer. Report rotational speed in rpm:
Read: 5750 rpm
